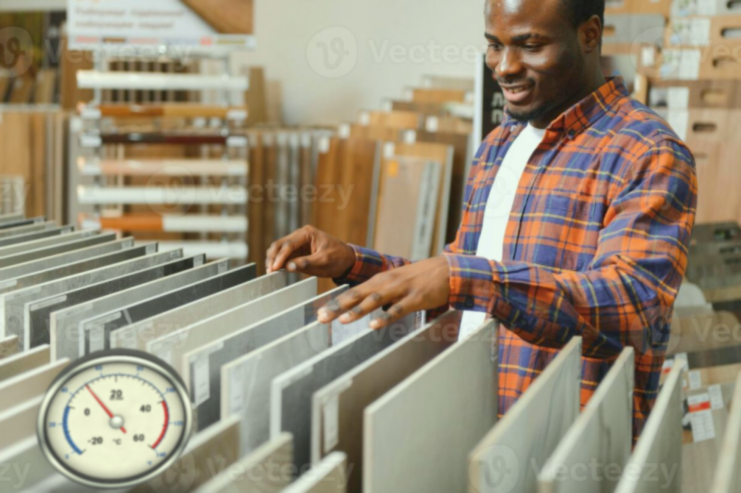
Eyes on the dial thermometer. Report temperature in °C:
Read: 10 °C
